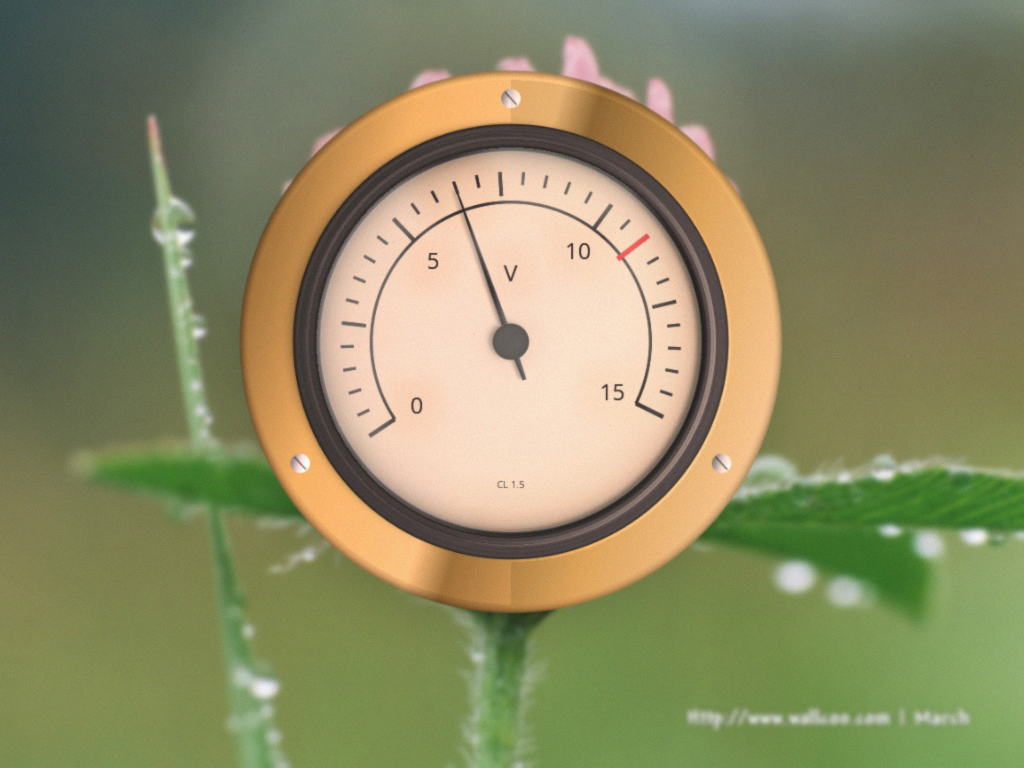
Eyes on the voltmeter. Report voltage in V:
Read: 6.5 V
